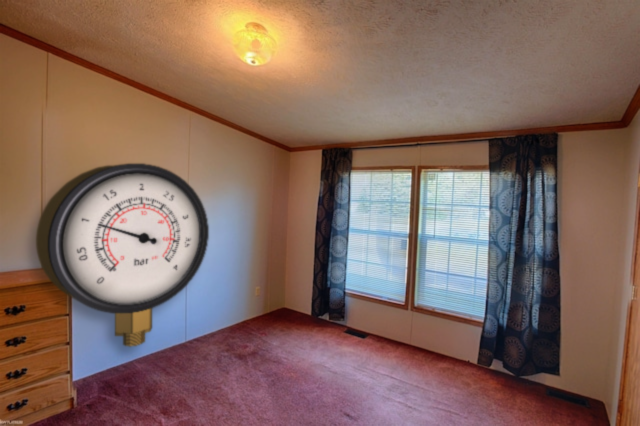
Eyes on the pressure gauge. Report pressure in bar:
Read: 1 bar
